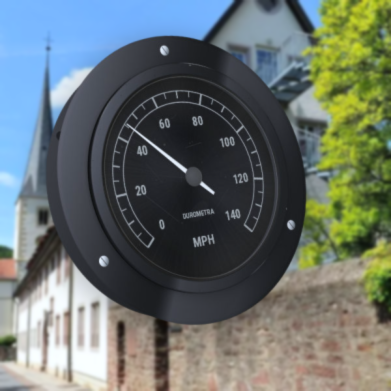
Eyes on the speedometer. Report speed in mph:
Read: 45 mph
